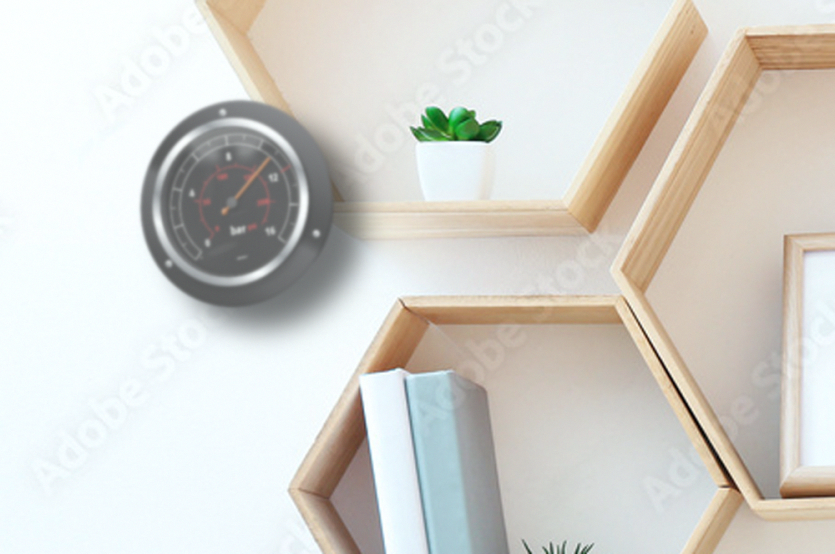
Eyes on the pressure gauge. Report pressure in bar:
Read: 11 bar
